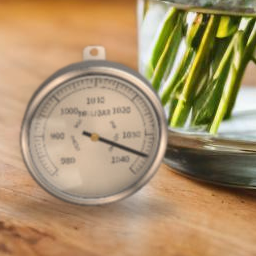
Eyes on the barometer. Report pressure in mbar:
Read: 1035 mbar
